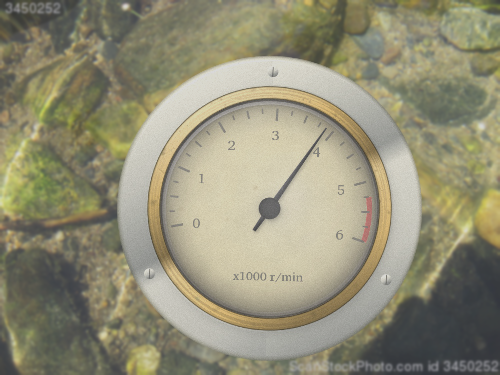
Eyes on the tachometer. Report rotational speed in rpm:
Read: 3875 rpm
